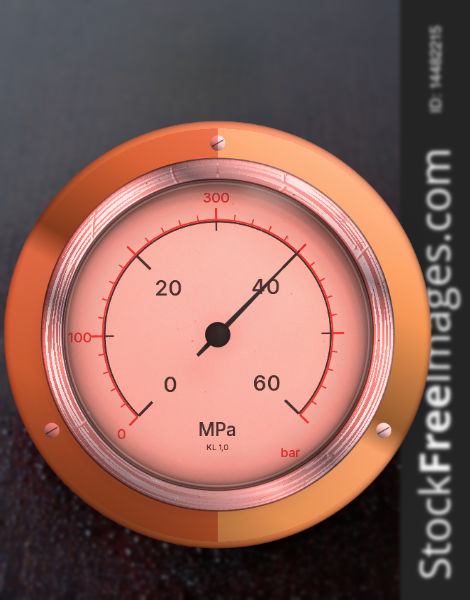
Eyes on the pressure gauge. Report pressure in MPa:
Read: 40 MPa
